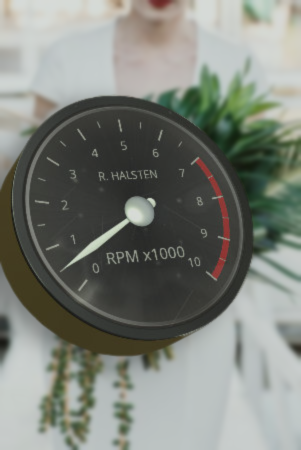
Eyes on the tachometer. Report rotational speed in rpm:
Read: 500 rpm
